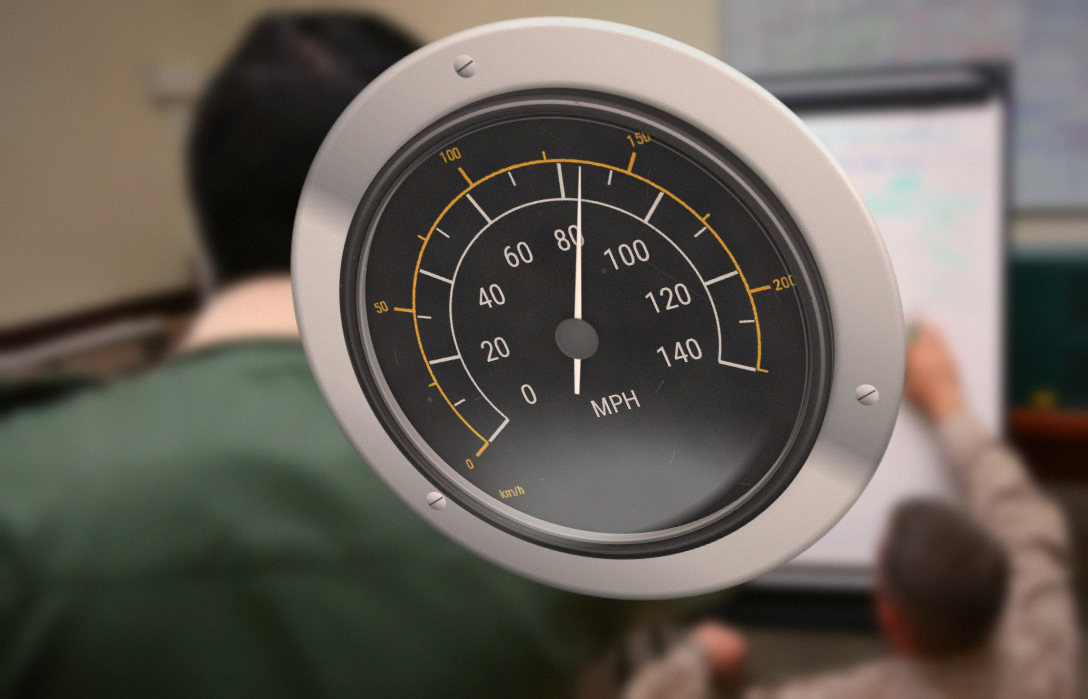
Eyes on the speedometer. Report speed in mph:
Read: 85 mph
